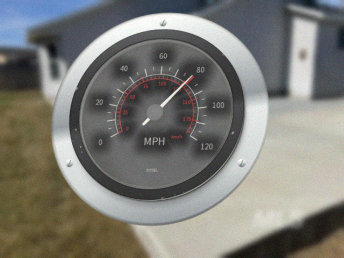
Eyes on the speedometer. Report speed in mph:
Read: 80 mph
